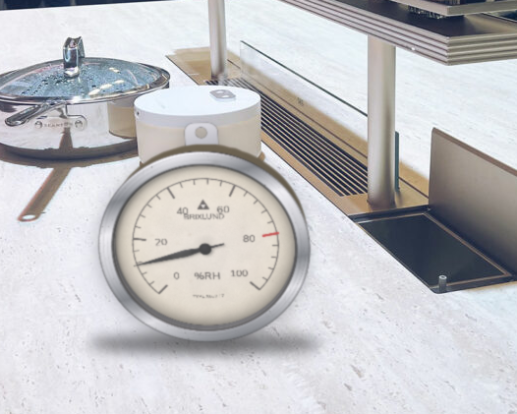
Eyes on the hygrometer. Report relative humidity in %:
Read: 12 %
